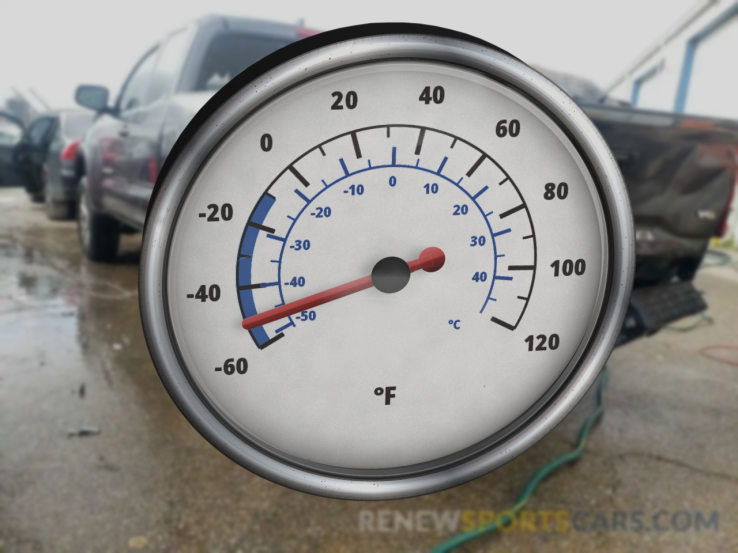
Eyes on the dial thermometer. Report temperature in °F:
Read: -50 °F
